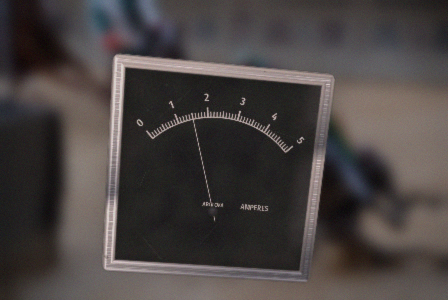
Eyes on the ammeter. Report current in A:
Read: 1.5 A
